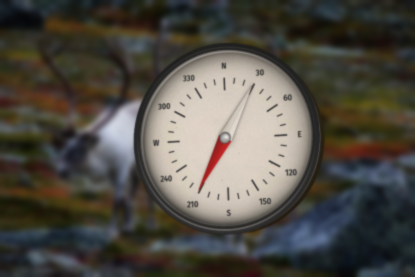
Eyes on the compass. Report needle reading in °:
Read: 210 °
